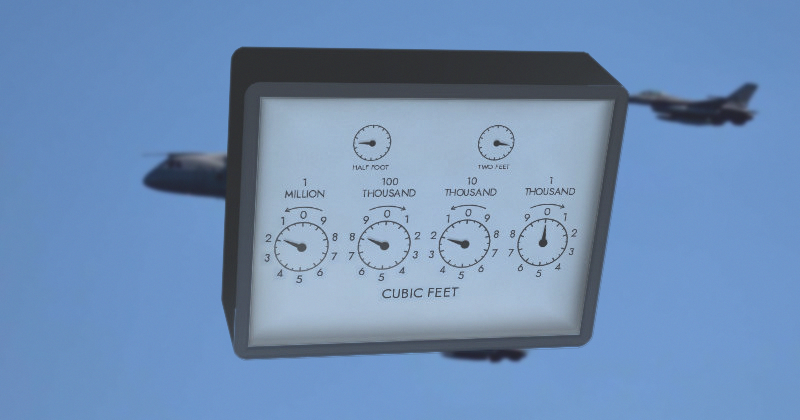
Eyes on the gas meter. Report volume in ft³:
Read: 182000 ft³
